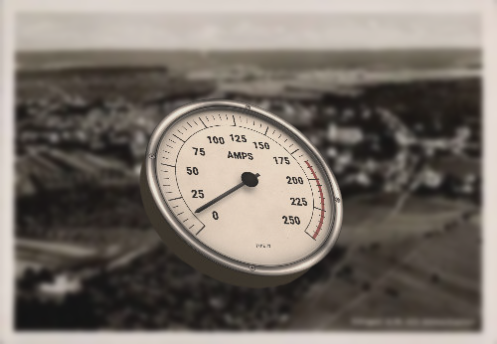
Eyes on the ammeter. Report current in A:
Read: 10 A
